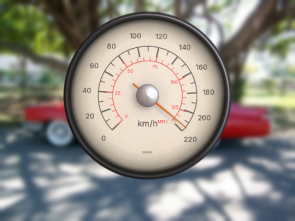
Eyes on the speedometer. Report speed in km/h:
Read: 215 km/h
